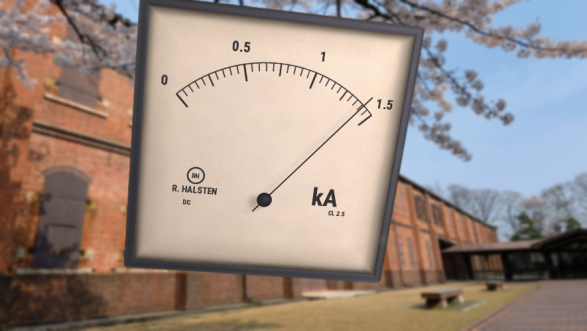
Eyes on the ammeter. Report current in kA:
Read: 1.4 kA
